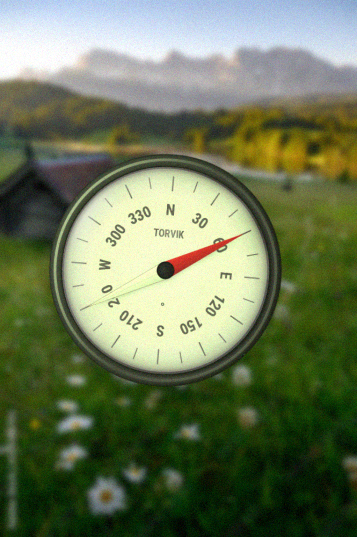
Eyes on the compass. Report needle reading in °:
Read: 60 °
